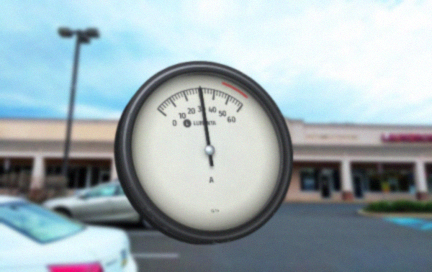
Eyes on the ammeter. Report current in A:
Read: 30 A
